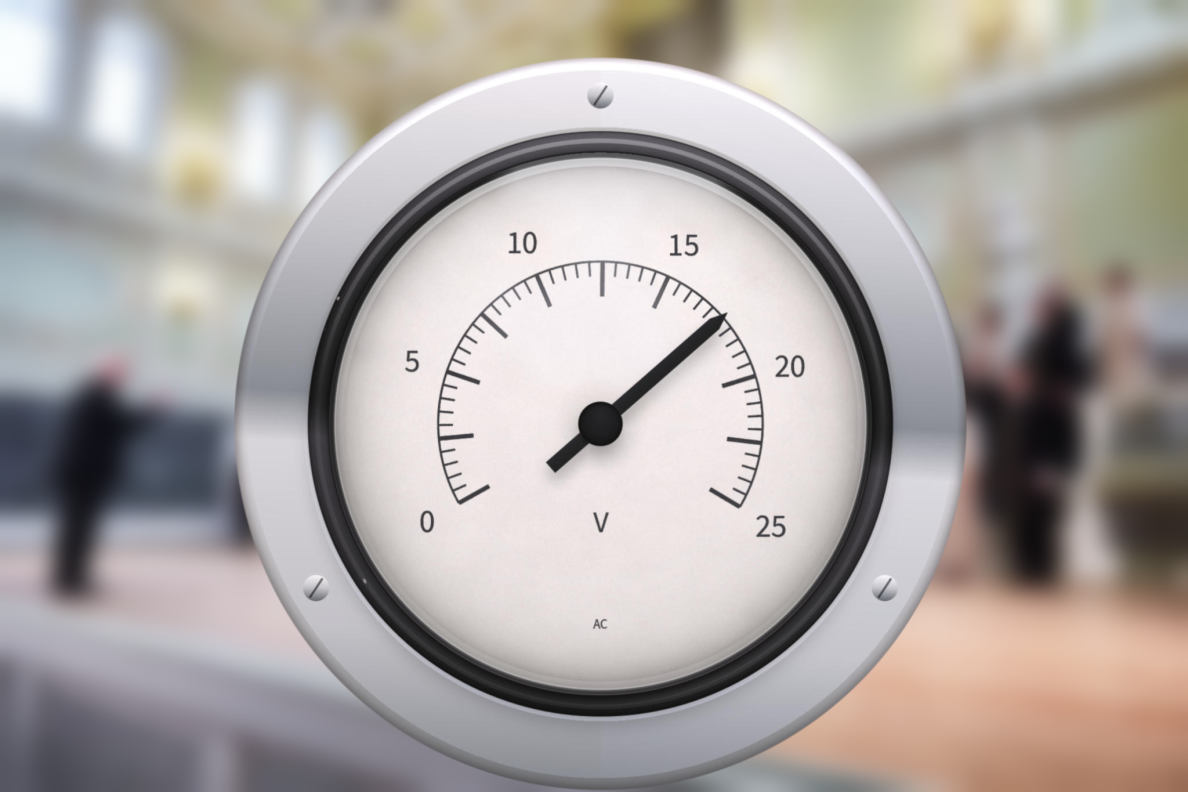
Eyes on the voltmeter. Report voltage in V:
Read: 17.5 V
